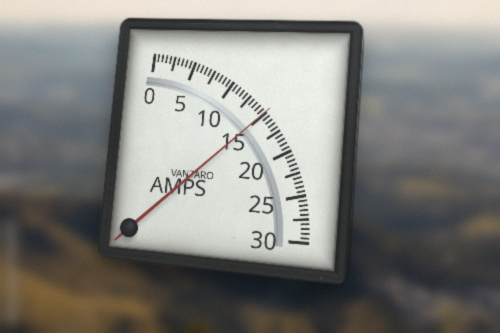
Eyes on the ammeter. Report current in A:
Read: 15 A
